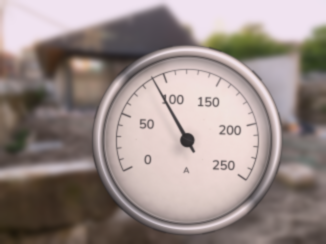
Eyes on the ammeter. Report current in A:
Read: 90 A
